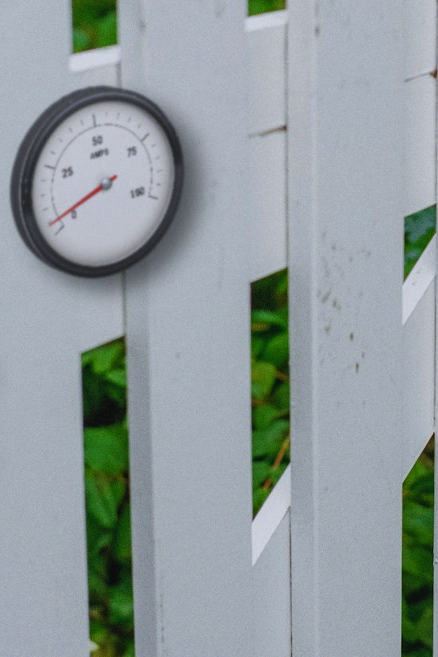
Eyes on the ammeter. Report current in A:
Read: 5 A
